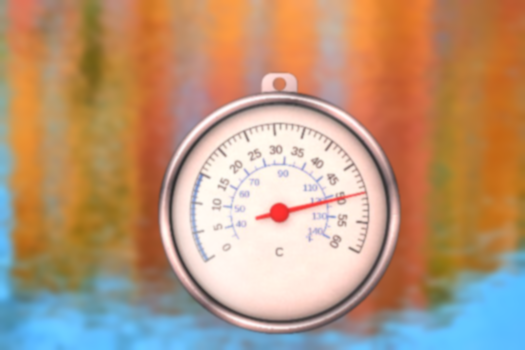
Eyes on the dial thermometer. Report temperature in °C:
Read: 50 °C
